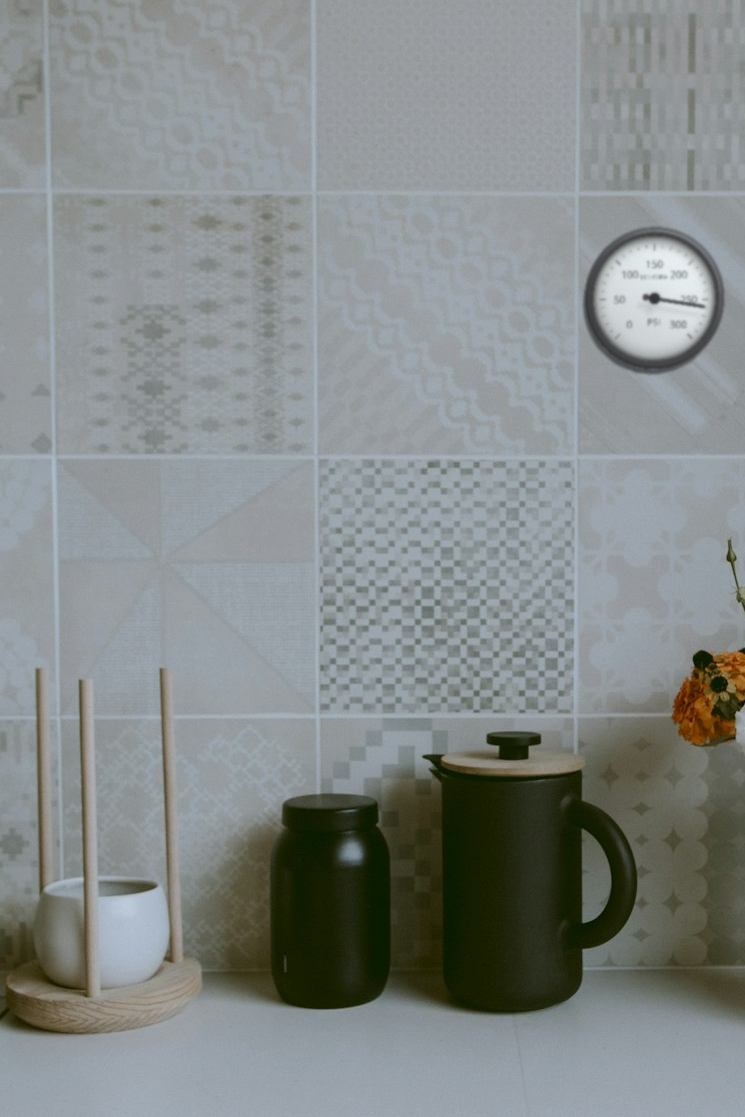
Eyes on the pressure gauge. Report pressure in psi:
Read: 260 psi
